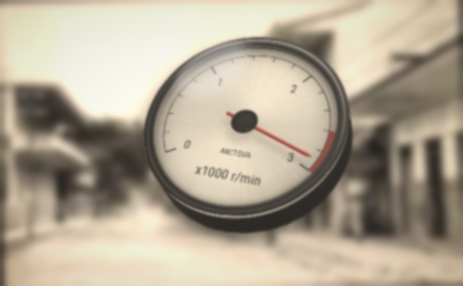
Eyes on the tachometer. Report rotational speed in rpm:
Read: 2900 rpm
